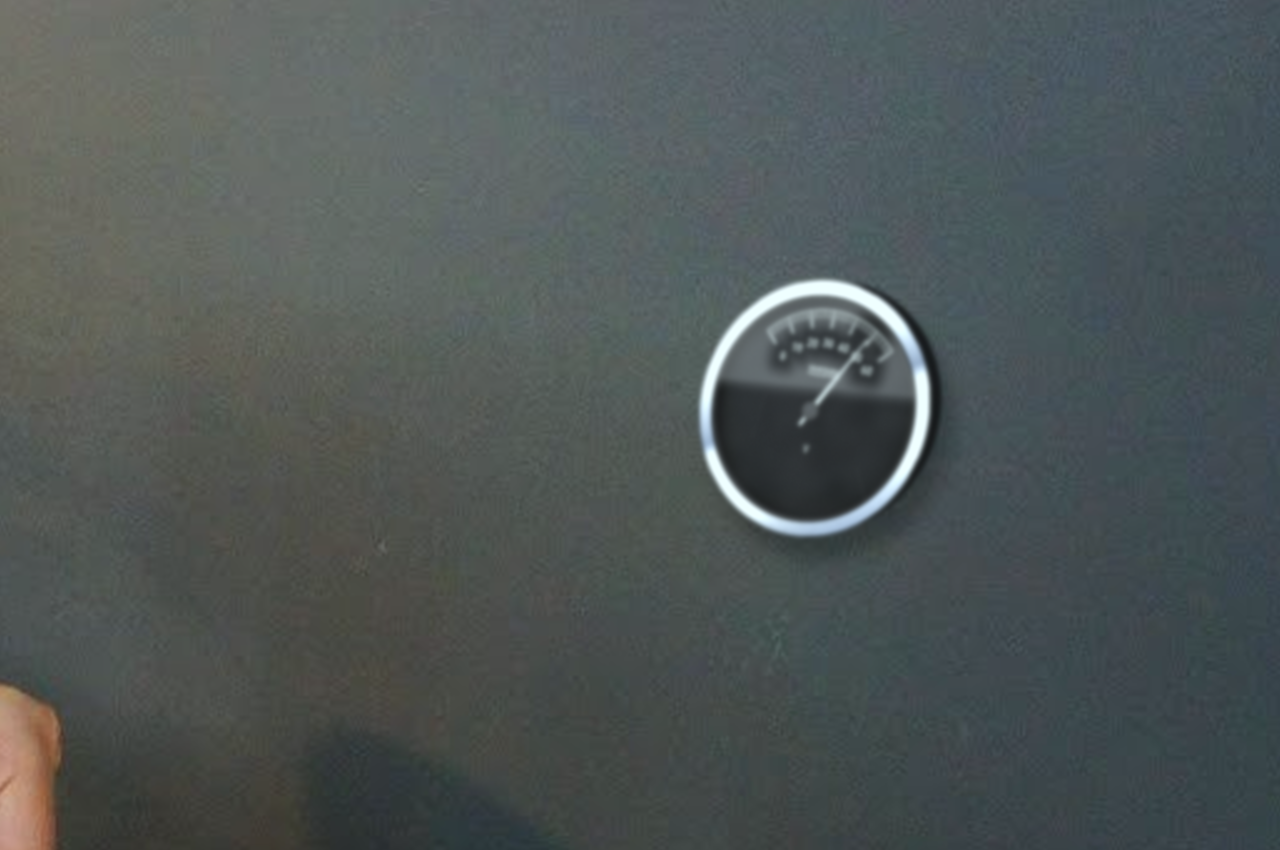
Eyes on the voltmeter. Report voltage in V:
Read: 50 V
